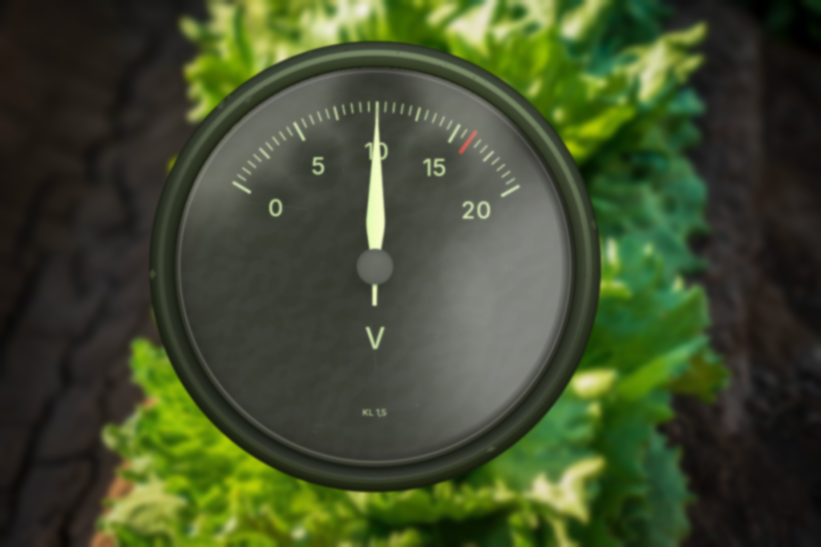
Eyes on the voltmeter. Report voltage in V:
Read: 10 V
